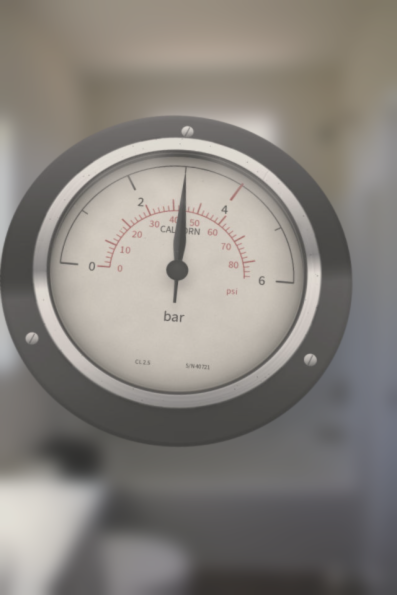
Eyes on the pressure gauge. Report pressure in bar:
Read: 3 bar
